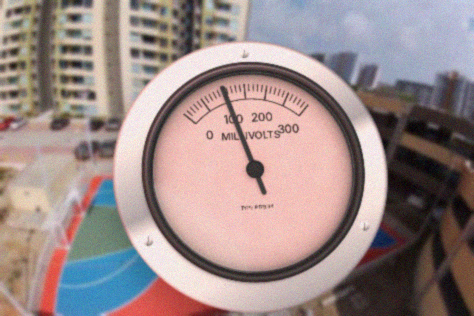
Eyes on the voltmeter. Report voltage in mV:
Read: 100 mV
